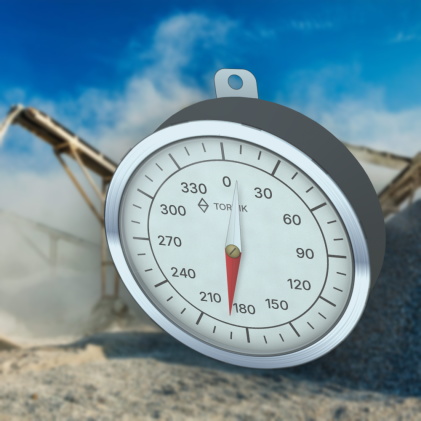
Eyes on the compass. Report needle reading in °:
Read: 190 °
